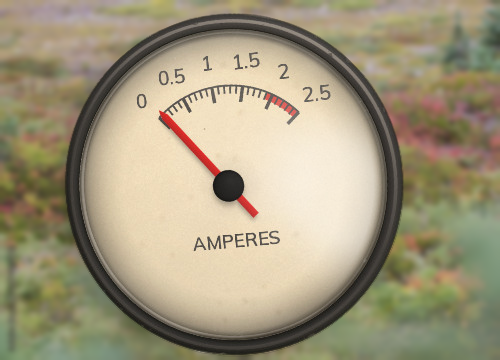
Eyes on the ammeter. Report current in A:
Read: 0.1 A
